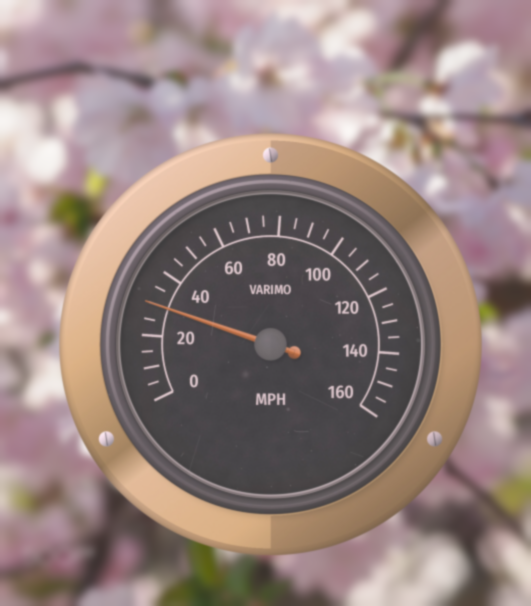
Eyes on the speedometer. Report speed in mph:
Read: 30 mph
